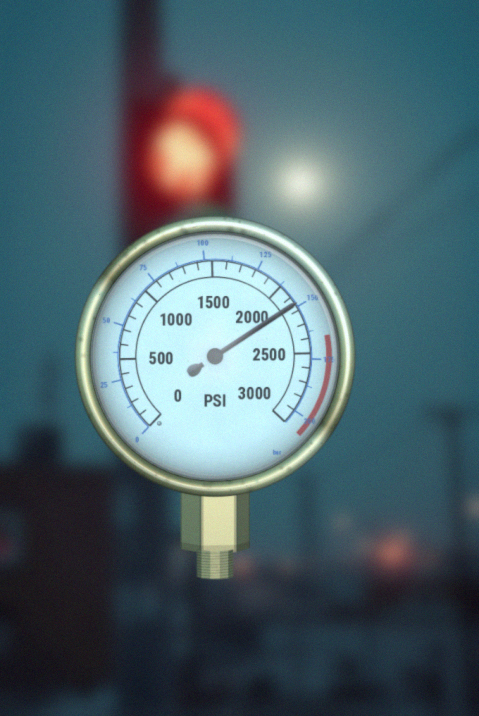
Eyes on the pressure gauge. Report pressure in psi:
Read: 2150 psi
